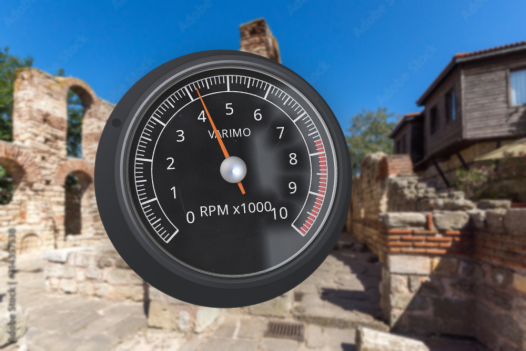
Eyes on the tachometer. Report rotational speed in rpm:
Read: 4200 rpm
